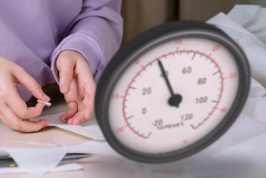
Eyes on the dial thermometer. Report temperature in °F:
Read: 40 °F
